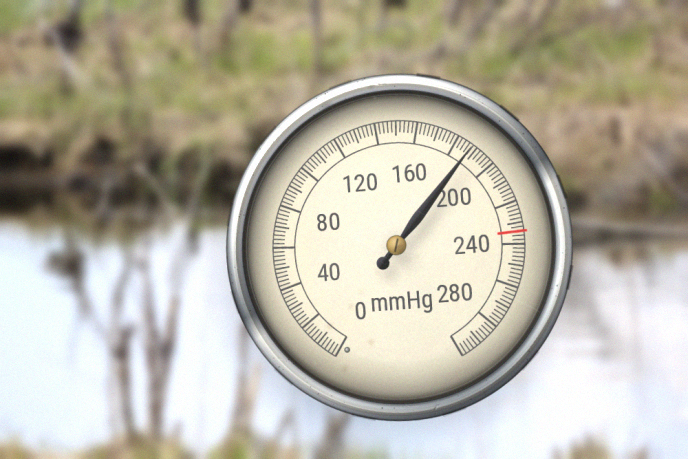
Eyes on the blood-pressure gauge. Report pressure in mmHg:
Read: 188 mmHg
